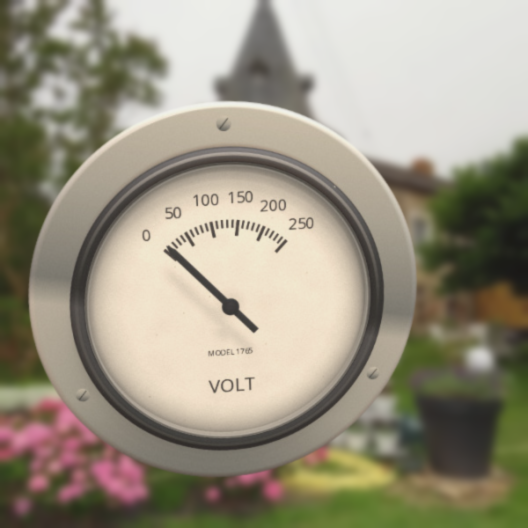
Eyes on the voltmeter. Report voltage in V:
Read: 10 V
